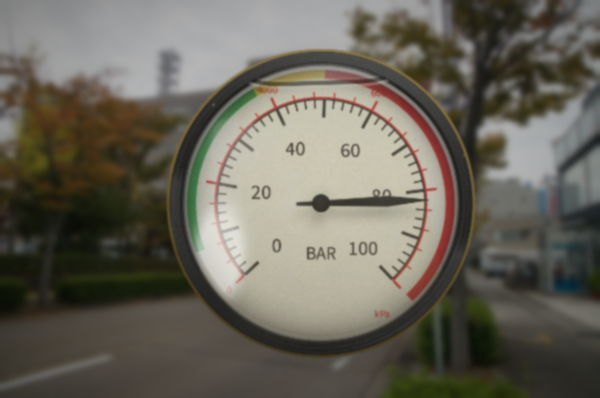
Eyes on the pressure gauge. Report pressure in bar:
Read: 82 bar
